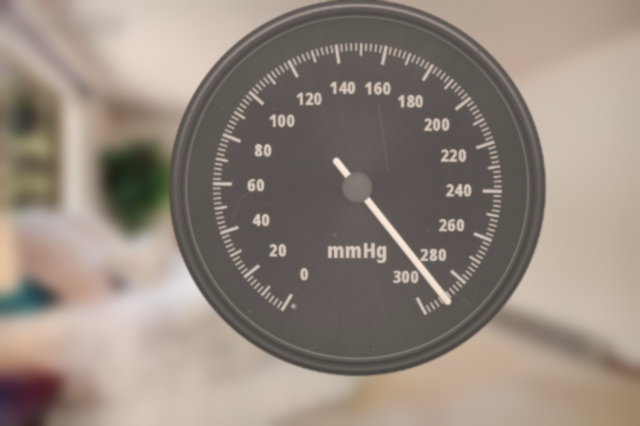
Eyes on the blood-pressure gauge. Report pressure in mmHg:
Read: 290 mmHg
